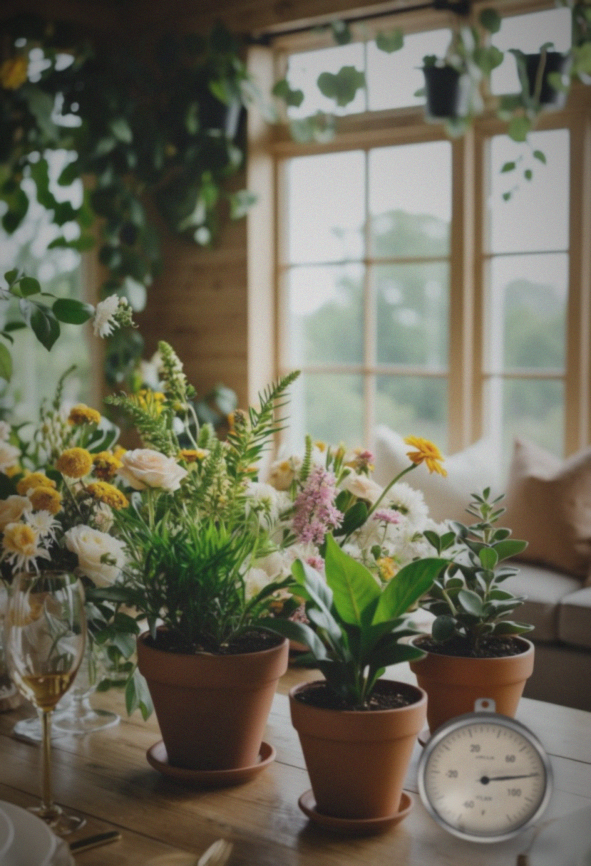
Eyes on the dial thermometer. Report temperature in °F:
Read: 80 °F
